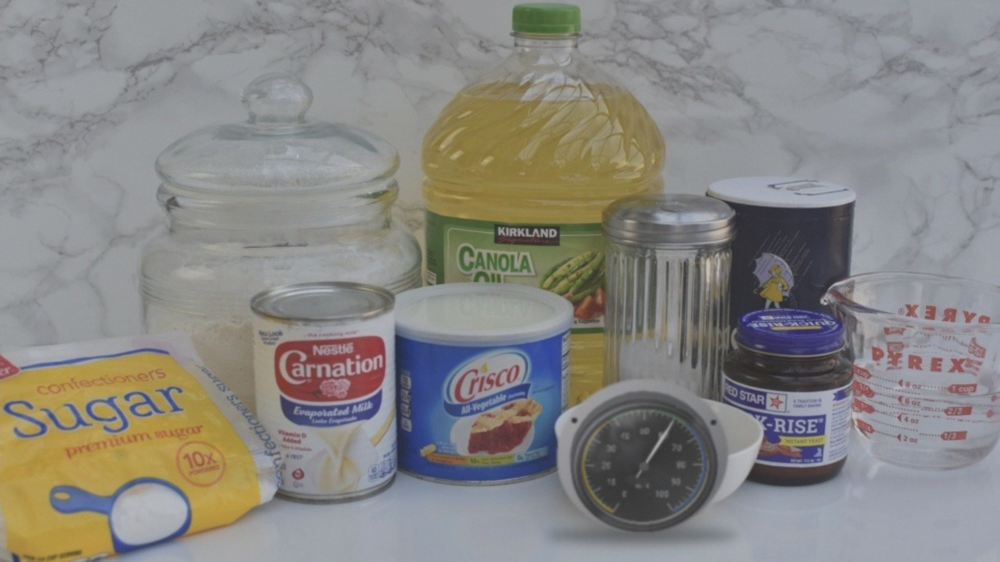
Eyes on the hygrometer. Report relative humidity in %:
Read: 60 %
